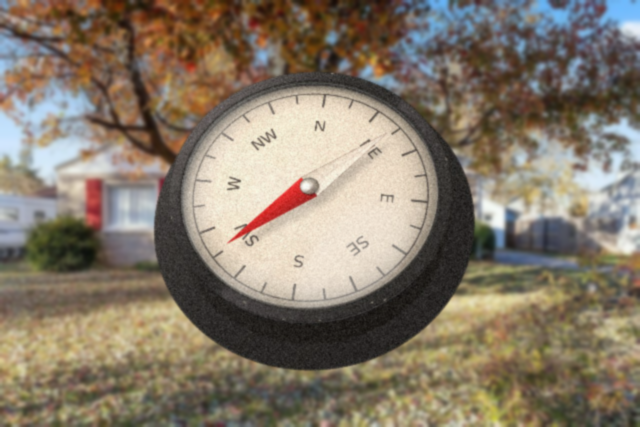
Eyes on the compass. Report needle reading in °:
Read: 225 °
